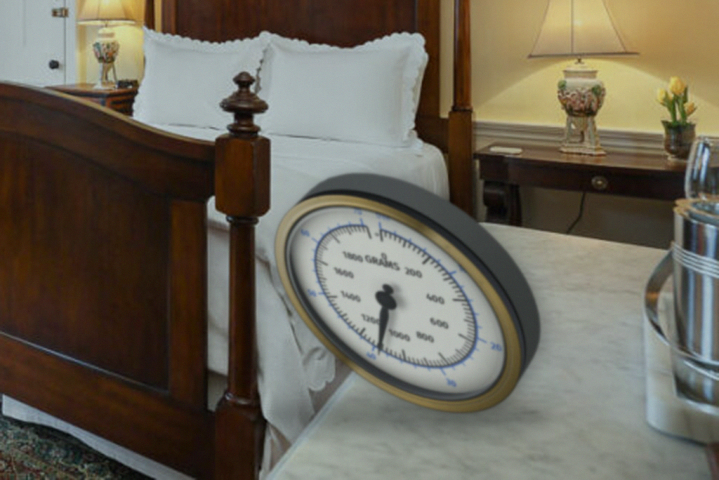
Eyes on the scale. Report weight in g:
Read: 1100 g
